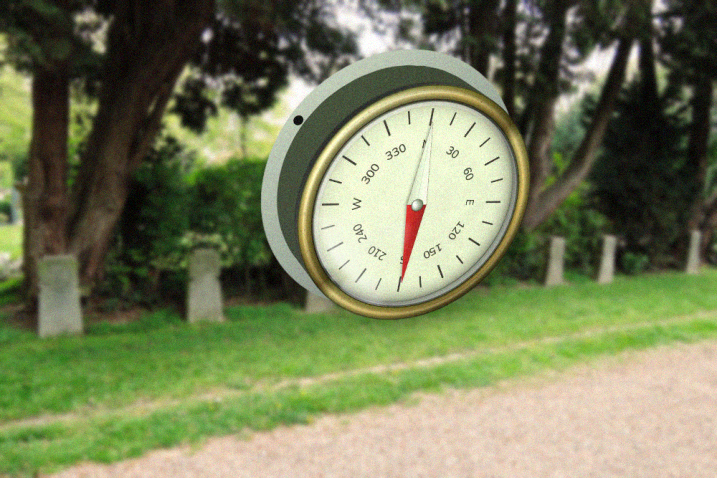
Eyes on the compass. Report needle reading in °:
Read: 180 °
